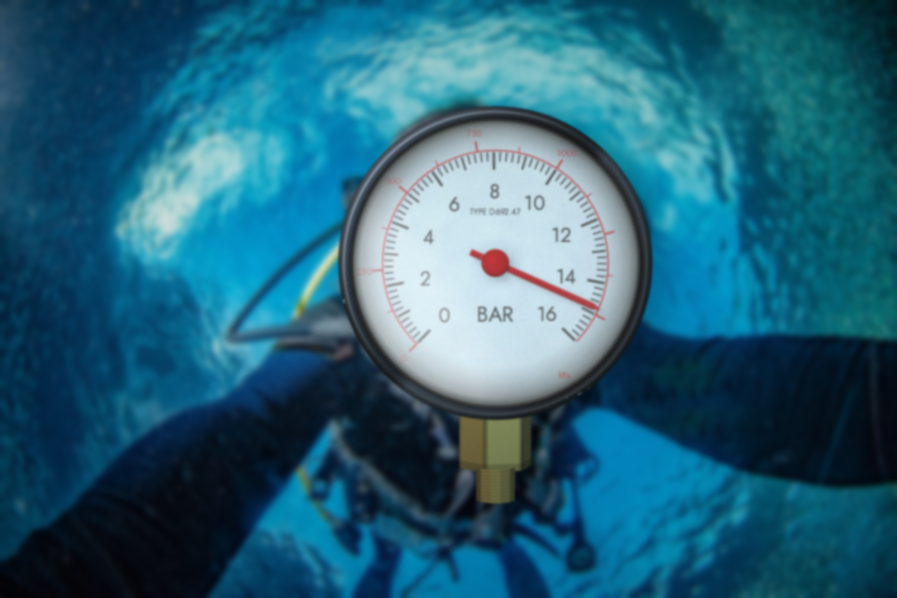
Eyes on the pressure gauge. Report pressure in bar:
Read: 14.8 bar
